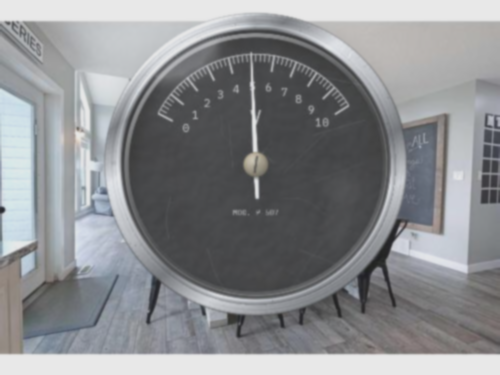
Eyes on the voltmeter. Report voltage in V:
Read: 5 V
